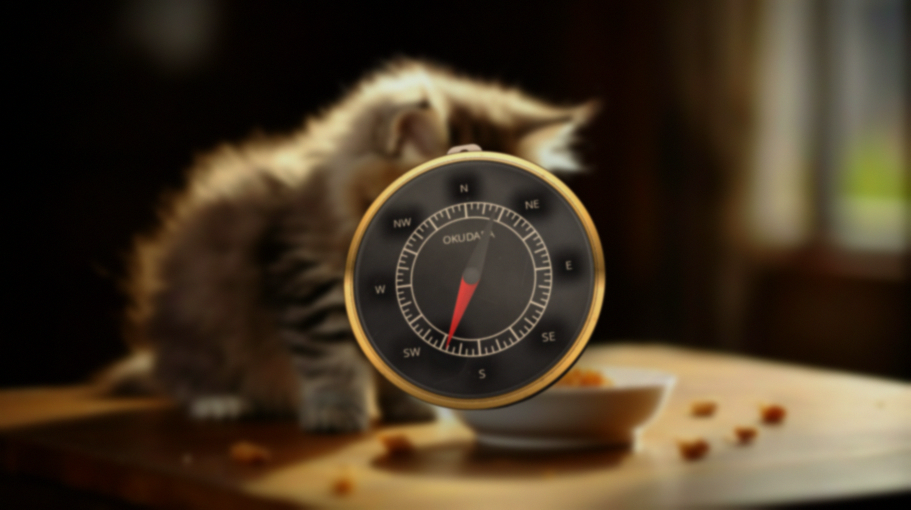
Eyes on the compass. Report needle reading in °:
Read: 205 °
